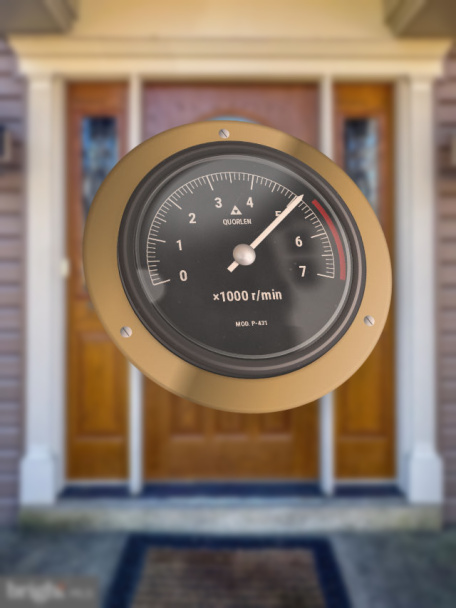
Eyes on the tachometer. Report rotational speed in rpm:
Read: 5100 rpm
